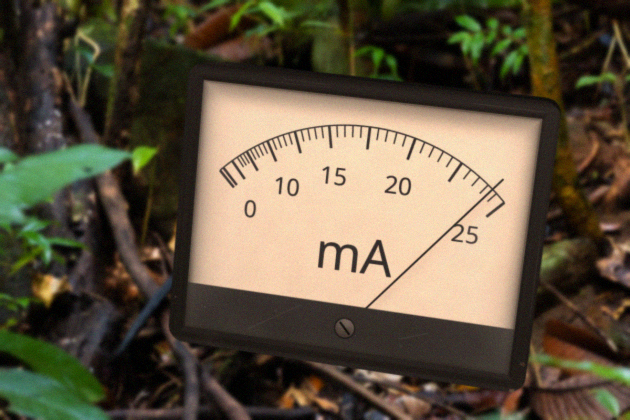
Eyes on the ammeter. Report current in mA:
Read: 24.25 mA
